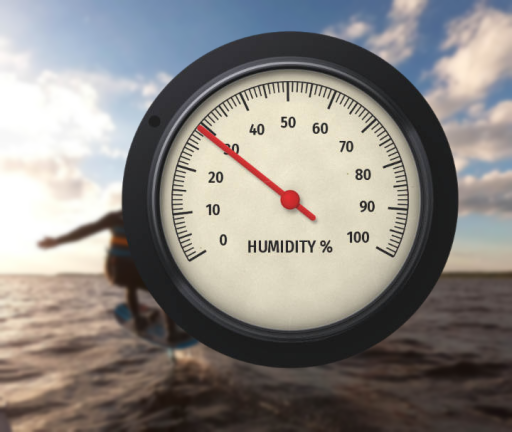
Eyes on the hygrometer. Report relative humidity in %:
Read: 29 %
